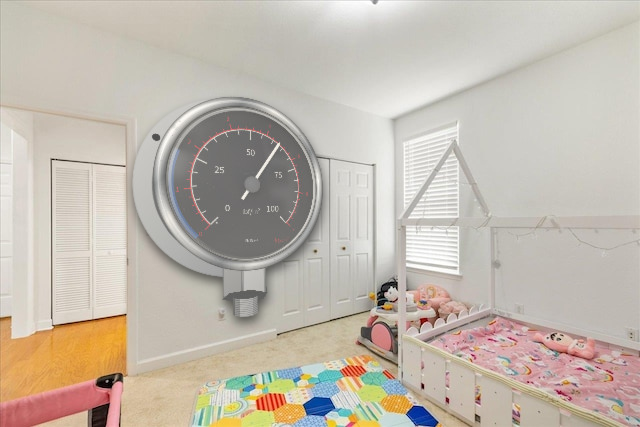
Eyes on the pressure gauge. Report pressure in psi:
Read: 62.5 psi
